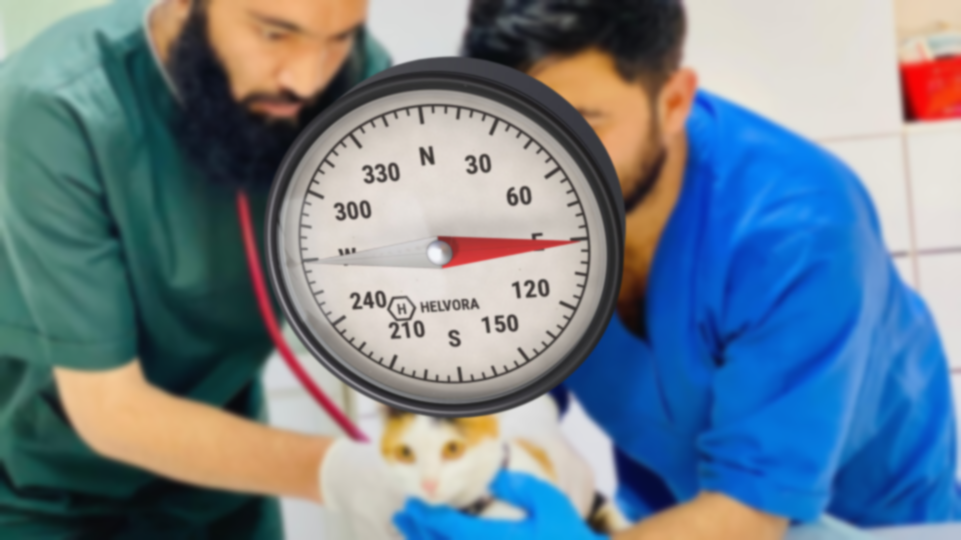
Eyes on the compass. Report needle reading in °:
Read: 90 °
